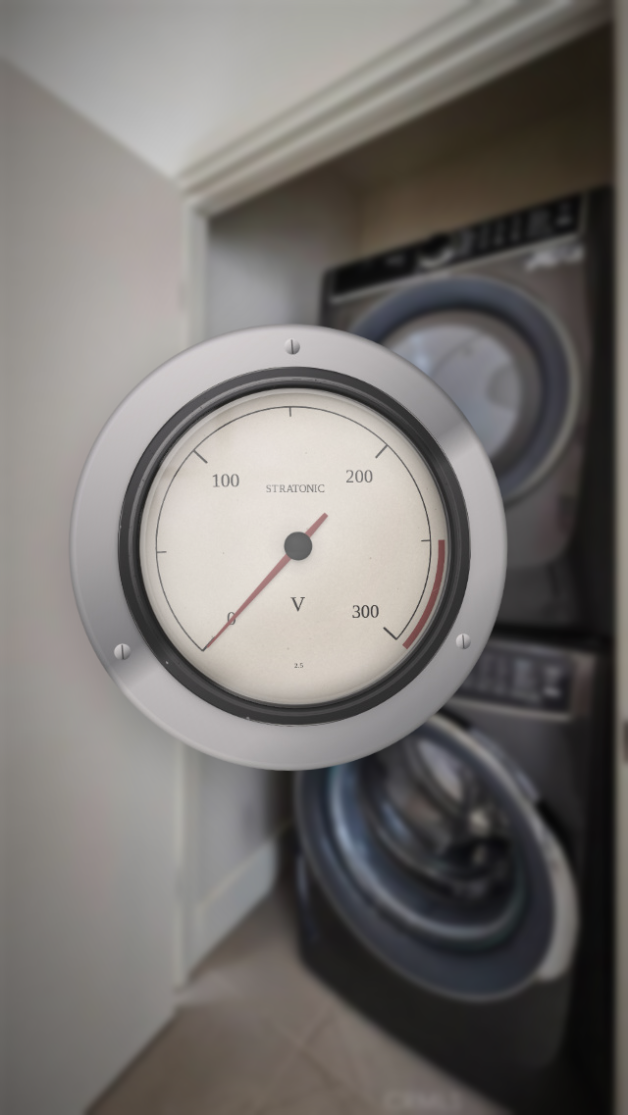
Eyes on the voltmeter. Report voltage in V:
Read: 0 V
